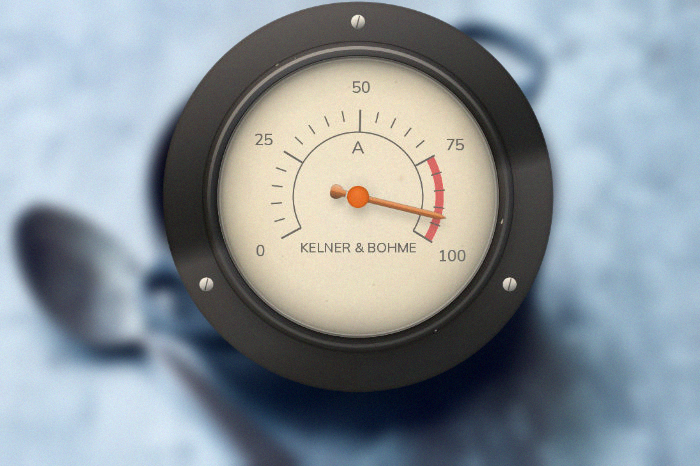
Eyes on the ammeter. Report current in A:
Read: 92.5 A
